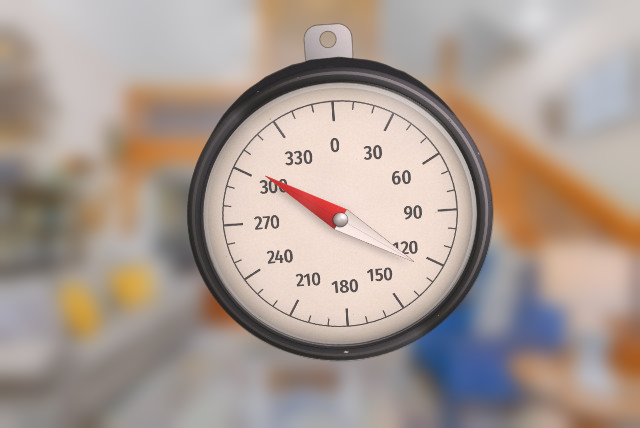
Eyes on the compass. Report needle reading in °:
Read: 305 °
